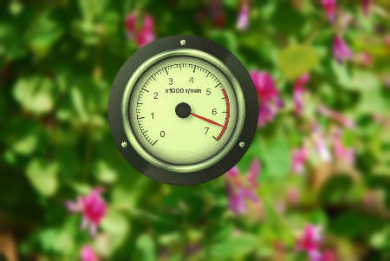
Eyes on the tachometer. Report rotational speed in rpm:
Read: 6500 rpm
